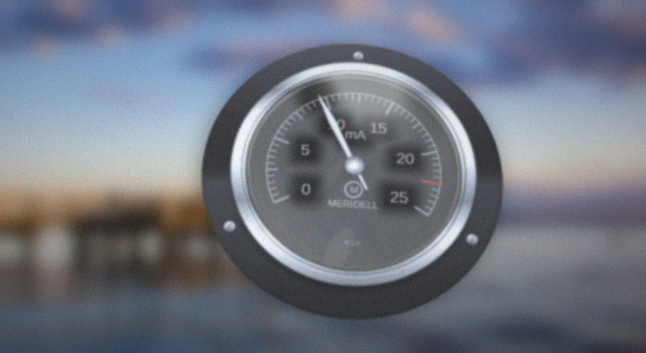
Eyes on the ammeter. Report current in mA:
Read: 9.5 mA
